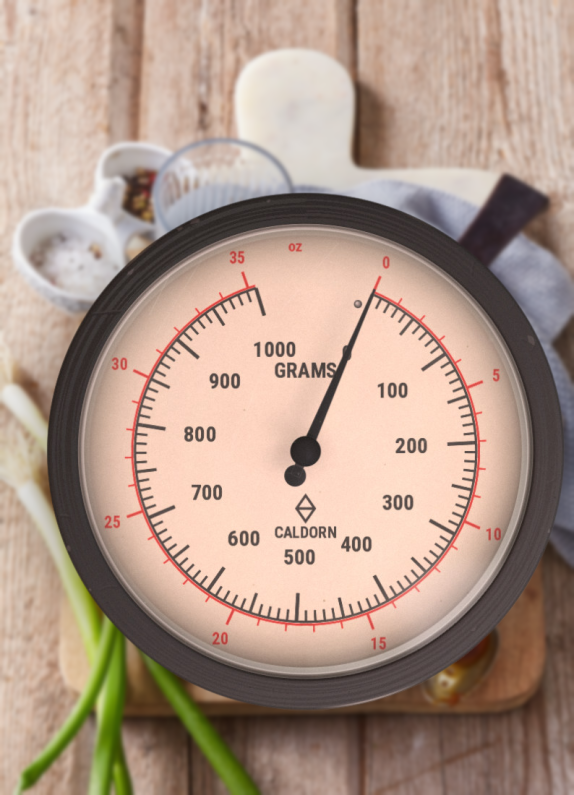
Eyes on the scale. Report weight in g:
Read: 0 g
